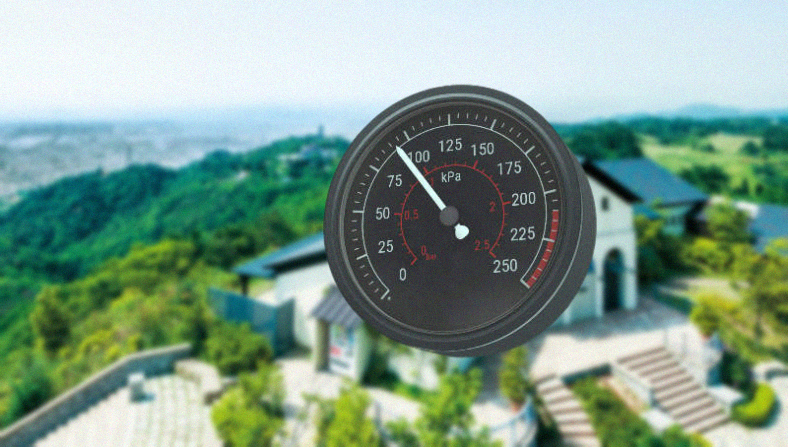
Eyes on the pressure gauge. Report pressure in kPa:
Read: 92.5 kPa
